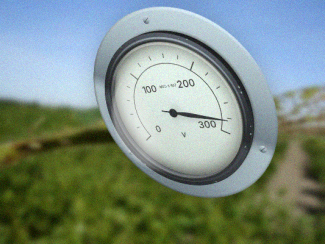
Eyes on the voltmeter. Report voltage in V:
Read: 280 V
